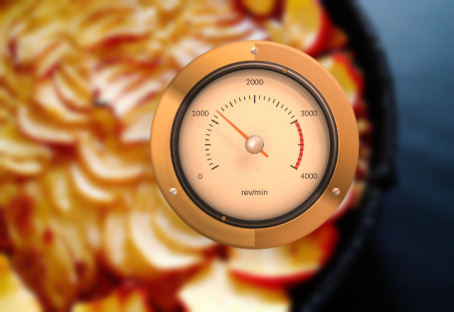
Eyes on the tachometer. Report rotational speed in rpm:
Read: 1200 rpm
